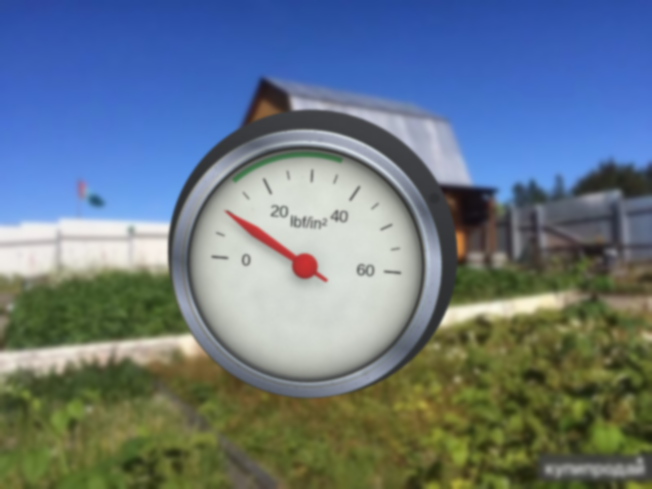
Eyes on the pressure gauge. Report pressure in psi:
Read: 10 psi
